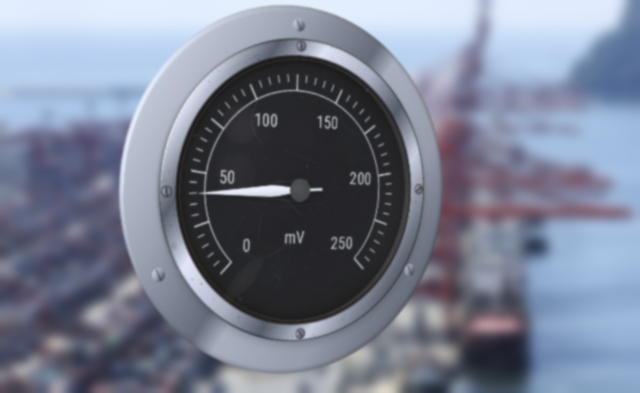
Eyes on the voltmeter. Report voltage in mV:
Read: 40 mV
